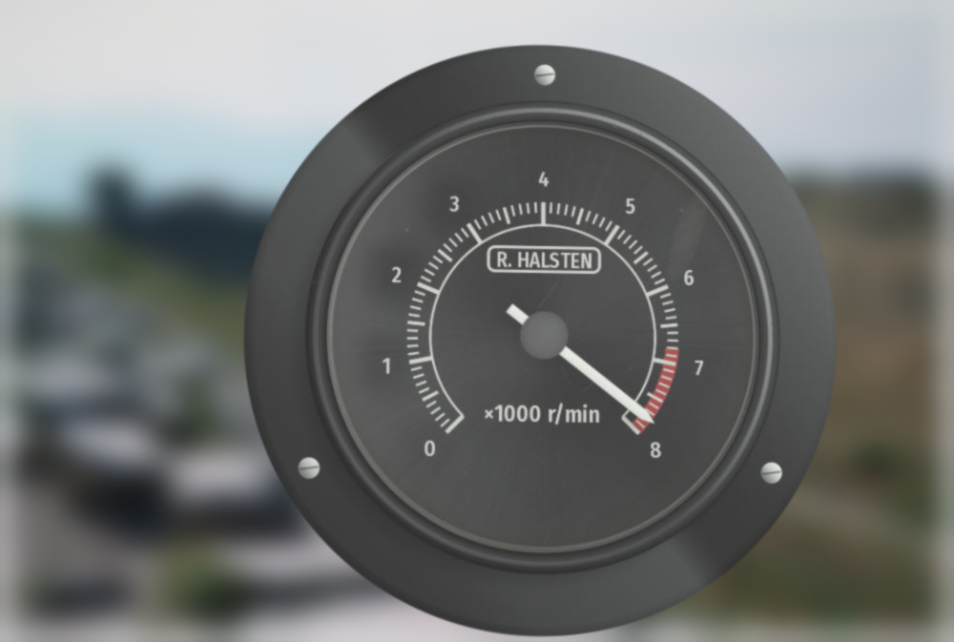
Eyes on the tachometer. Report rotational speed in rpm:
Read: 7800 rpm
